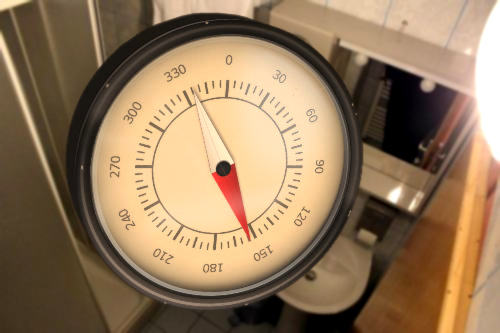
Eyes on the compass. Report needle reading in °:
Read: 155 °
